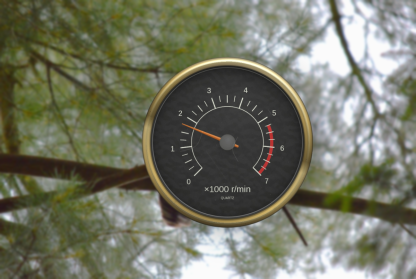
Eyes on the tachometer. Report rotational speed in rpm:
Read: 1750 rpm
